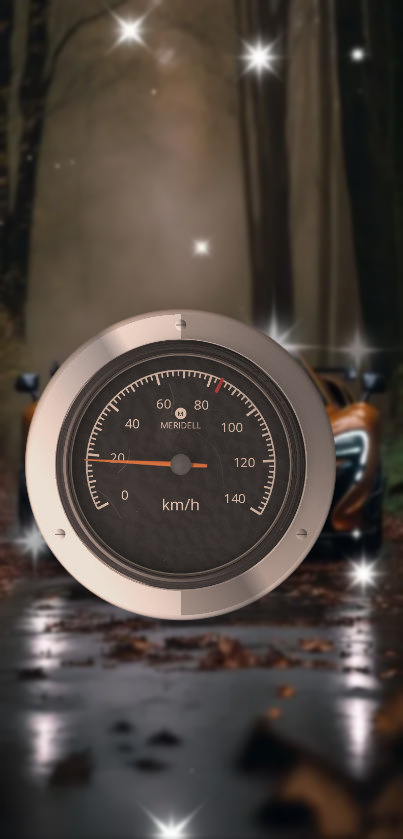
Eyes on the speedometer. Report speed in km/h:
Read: 18 km/h
